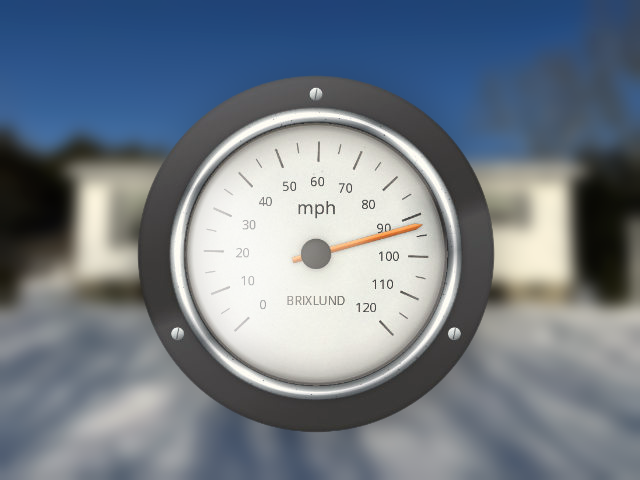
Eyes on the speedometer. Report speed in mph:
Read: 92.5 mph
